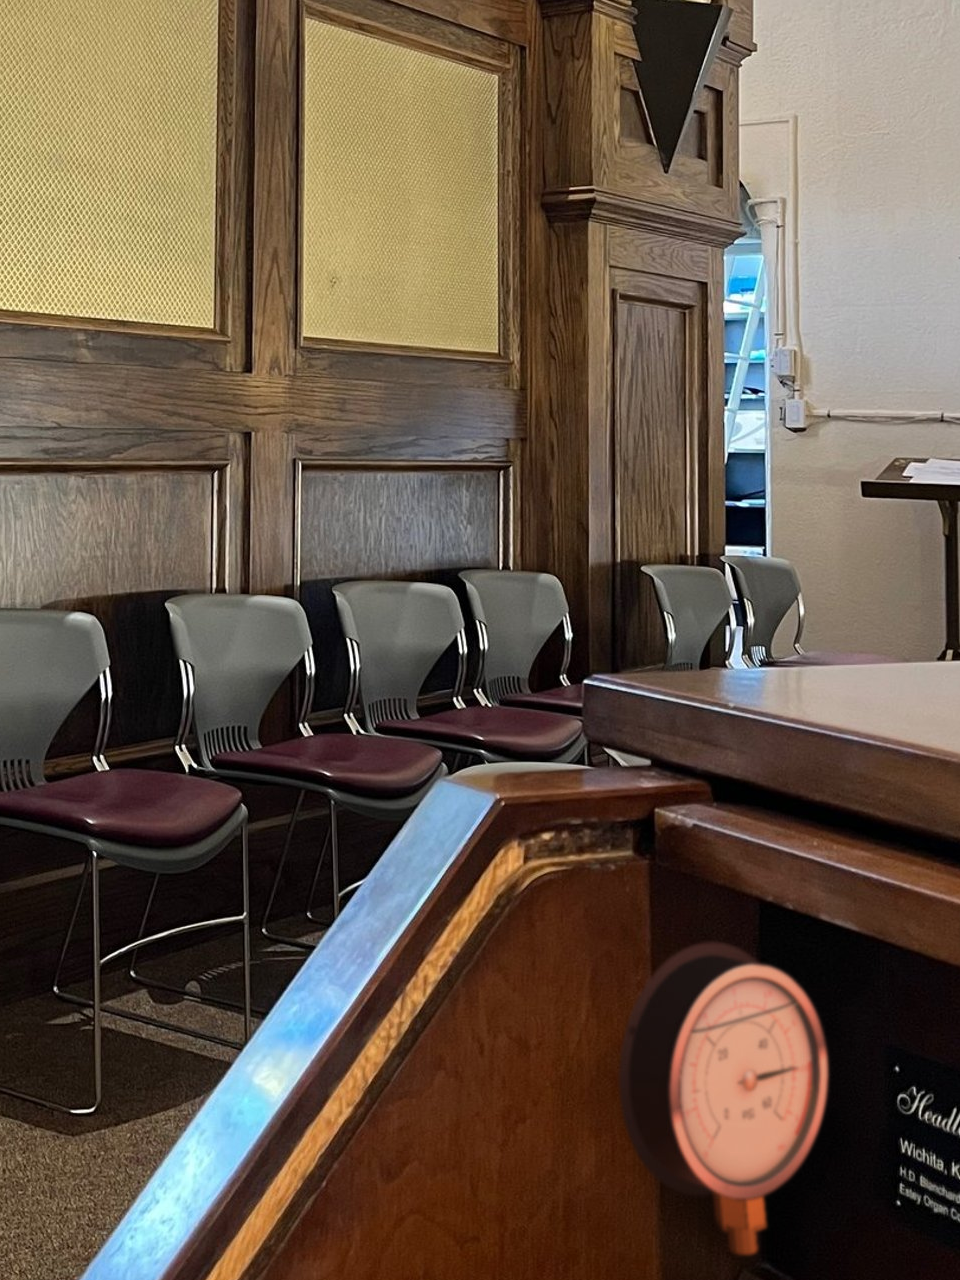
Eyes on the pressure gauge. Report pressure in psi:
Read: 50 psi
